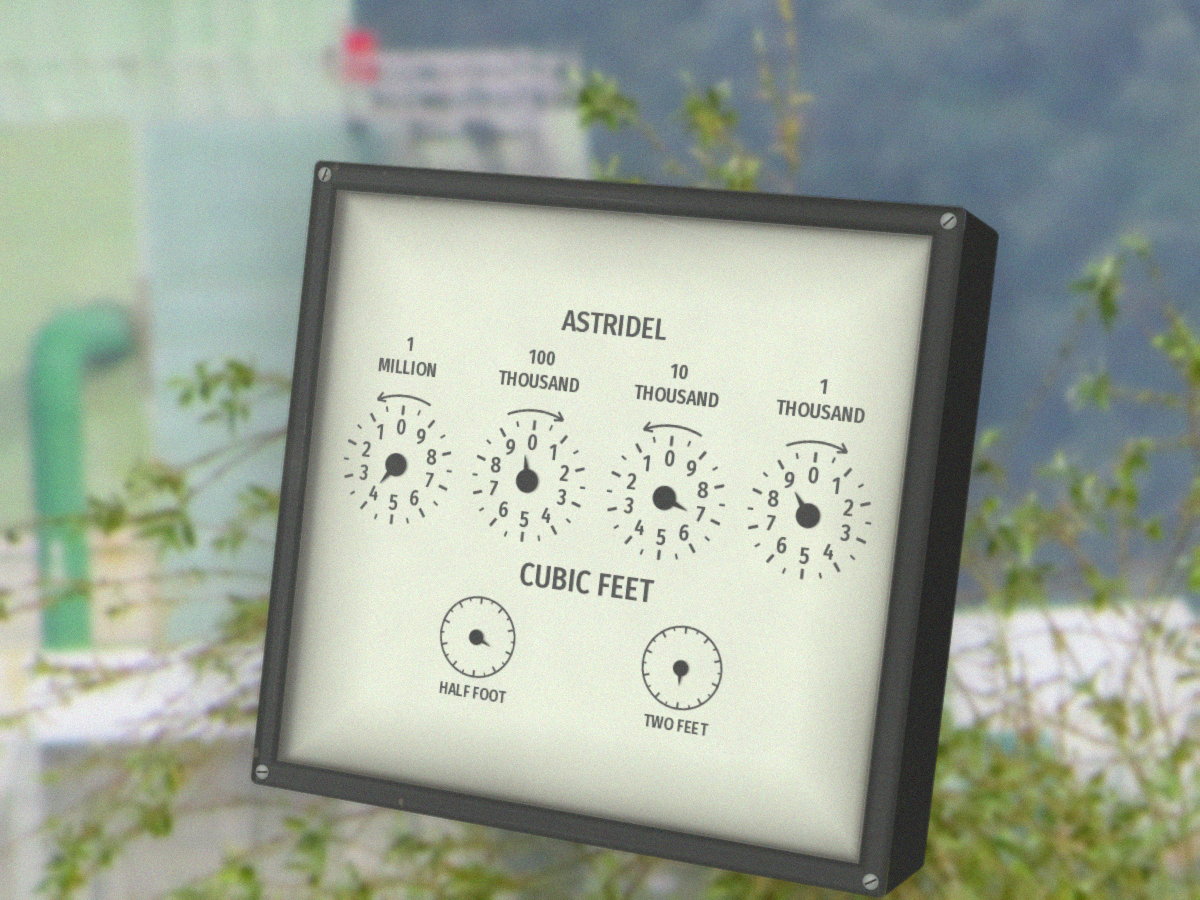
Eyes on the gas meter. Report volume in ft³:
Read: 396900 ft³
